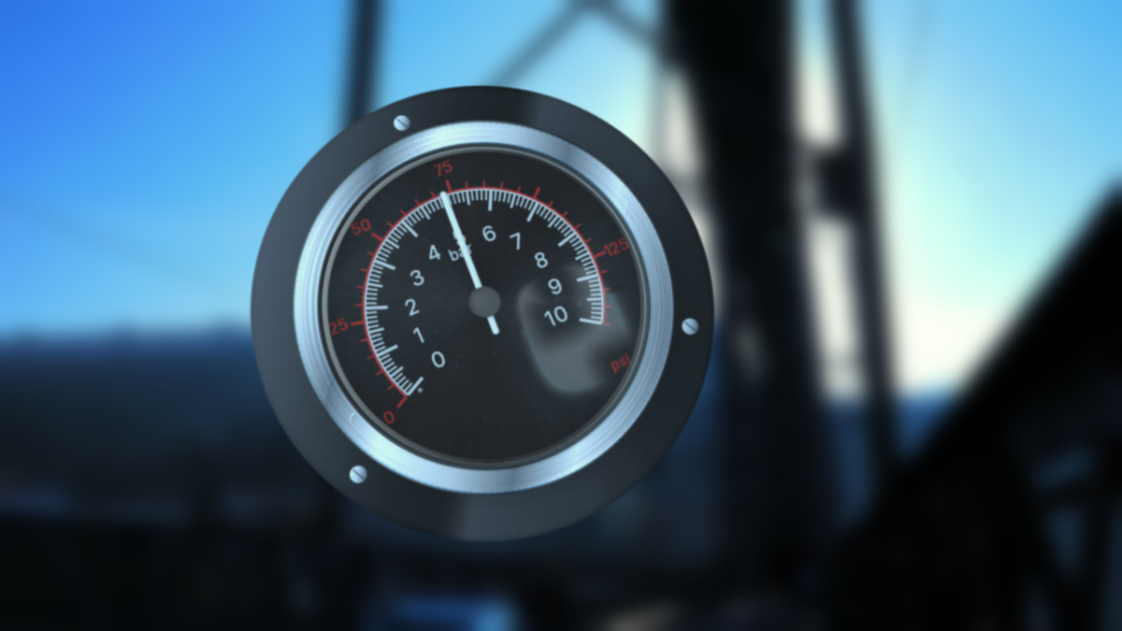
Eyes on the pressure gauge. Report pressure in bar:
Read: 5 bar
